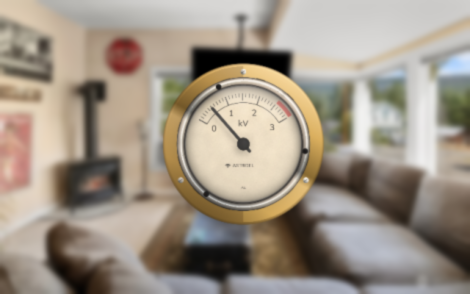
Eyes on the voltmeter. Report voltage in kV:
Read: 0.5 kV
